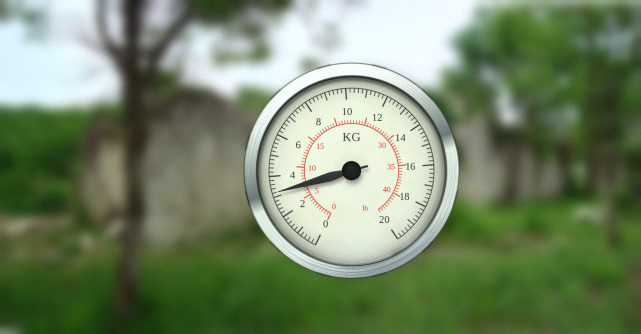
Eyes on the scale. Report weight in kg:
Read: 3.2 kg
